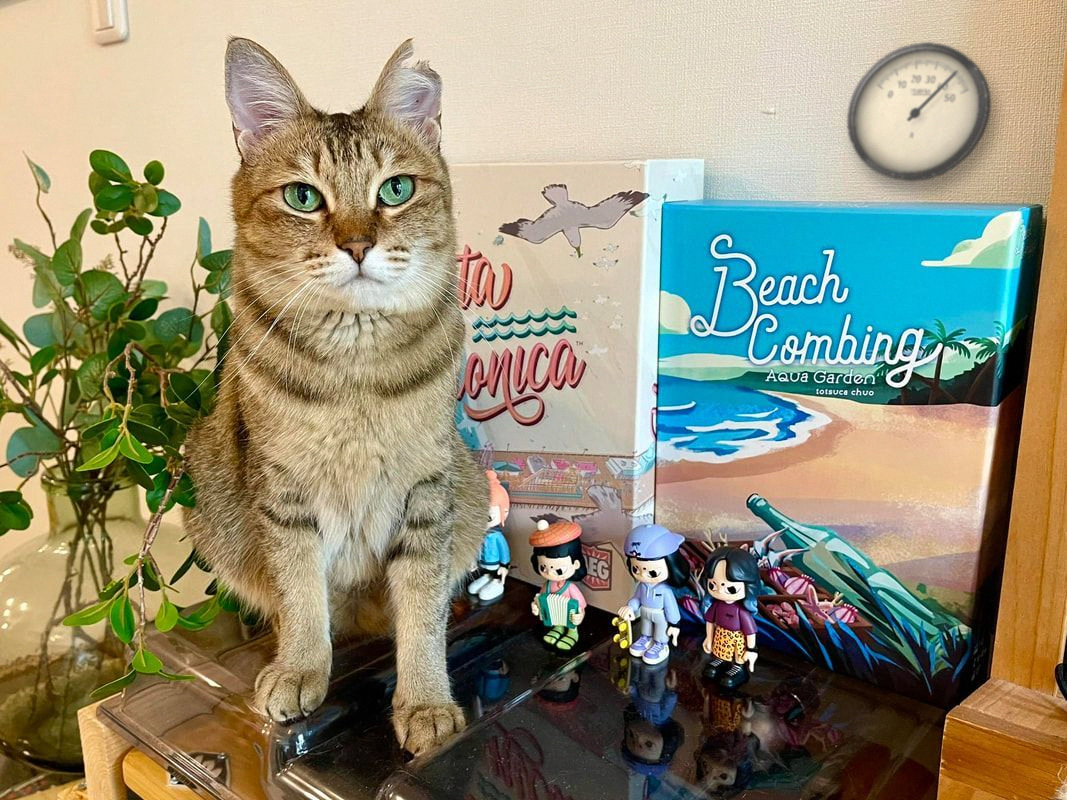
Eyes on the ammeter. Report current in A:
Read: 40 A
